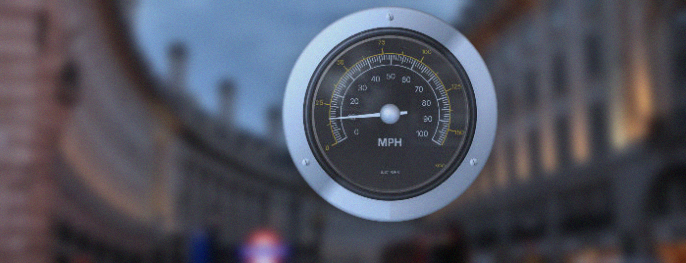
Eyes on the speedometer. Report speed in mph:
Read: 10 mph
